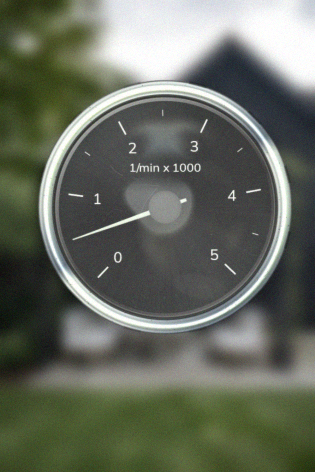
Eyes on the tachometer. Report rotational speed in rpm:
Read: 500 rpm
